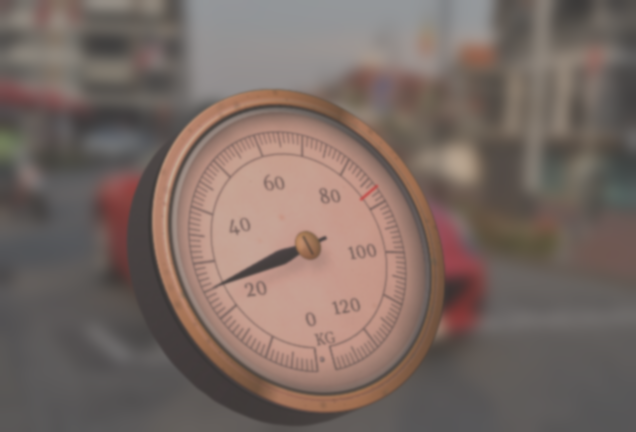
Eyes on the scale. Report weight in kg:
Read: 25 kg
